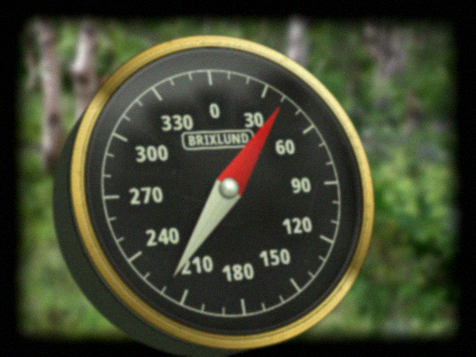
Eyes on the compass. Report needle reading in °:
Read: 40 °
